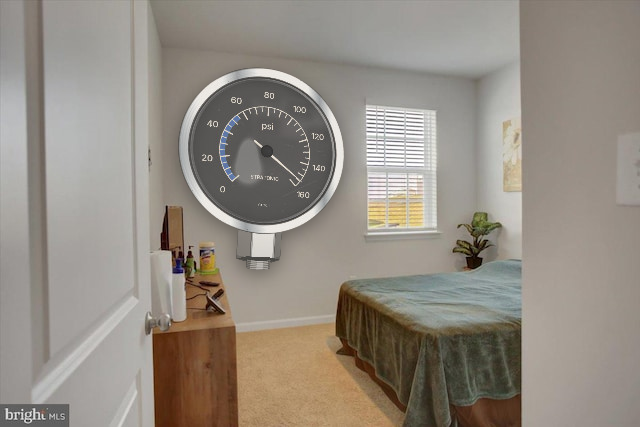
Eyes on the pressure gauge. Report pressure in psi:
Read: 155 psi
